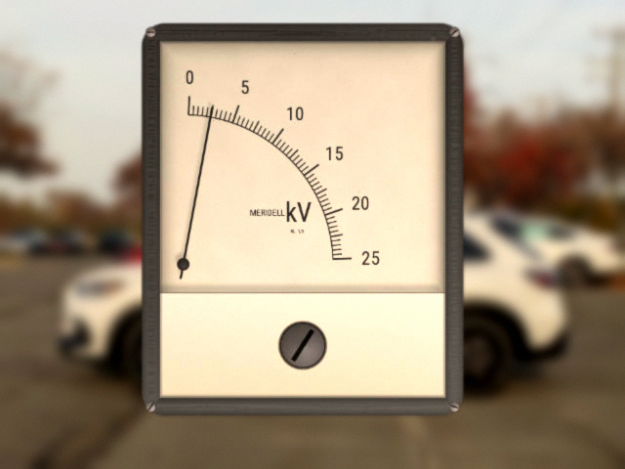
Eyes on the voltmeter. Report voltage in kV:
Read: 2.5 kV
